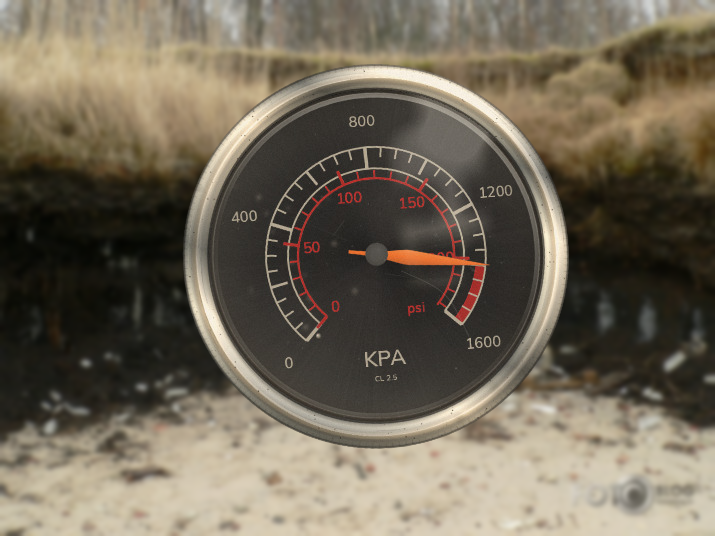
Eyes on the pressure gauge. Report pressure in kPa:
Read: 1400 kPa
